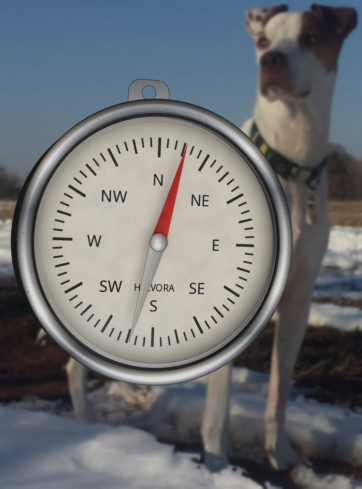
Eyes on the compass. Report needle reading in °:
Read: 15 °
